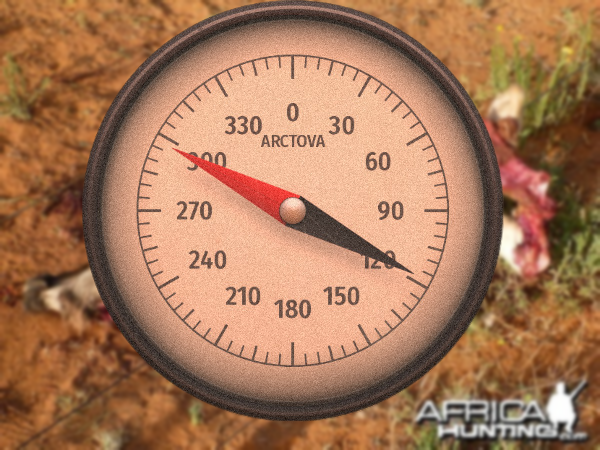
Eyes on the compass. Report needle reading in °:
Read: 297.5 °
